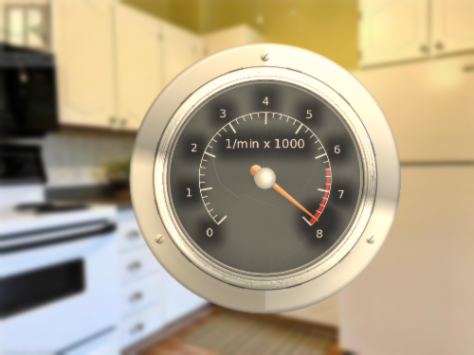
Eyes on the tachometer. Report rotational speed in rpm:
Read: 7800 rpm
